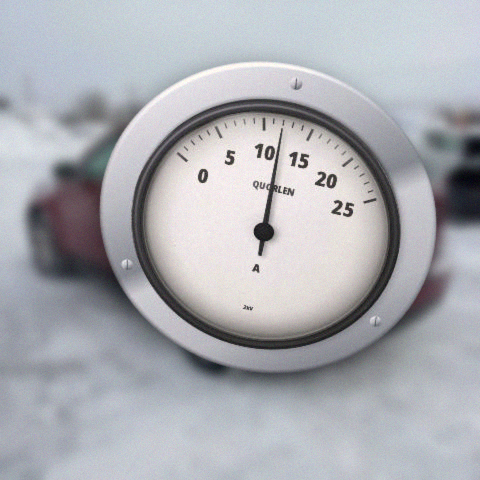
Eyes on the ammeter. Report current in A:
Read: 12 A
